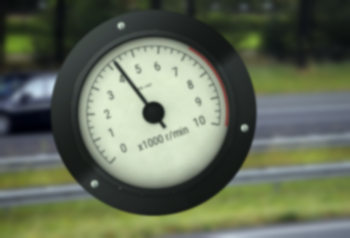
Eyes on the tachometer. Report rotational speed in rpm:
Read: 4250 rpm
